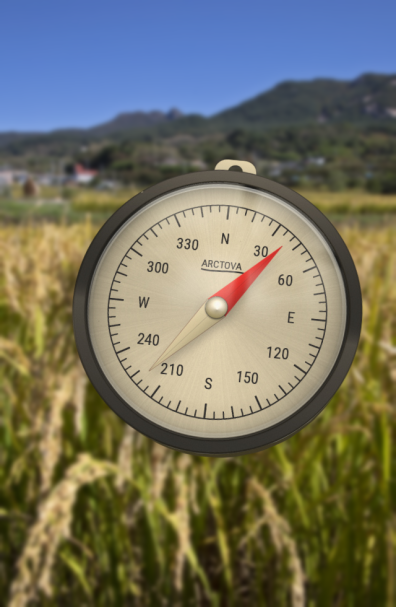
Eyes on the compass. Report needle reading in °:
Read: 40 °
